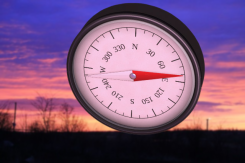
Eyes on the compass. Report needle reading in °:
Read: 80 °
